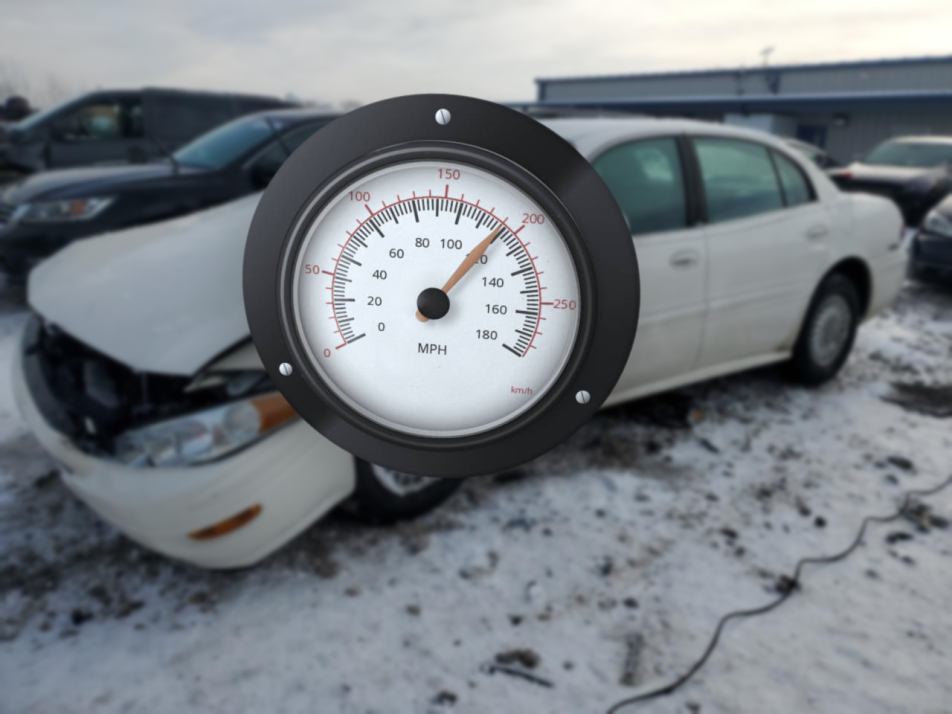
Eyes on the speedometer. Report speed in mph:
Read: 118 mph
